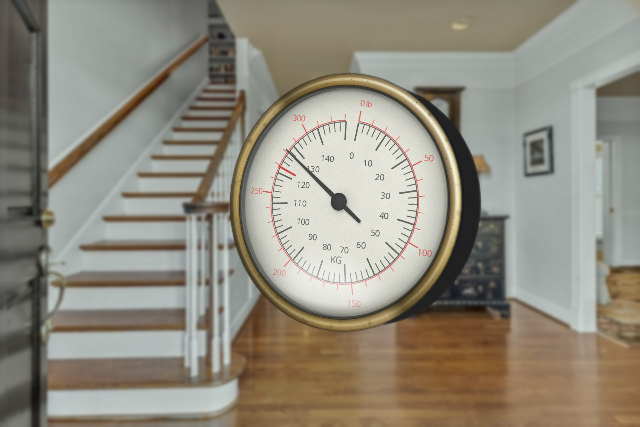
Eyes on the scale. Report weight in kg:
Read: 128 kg
